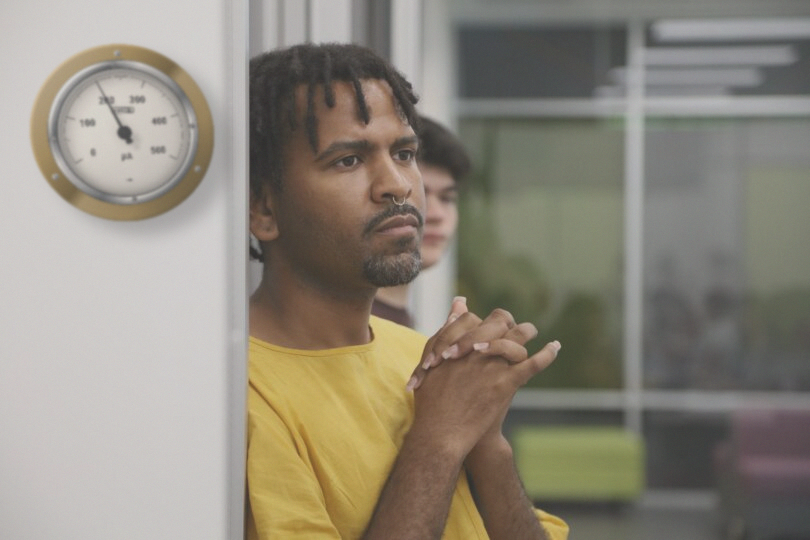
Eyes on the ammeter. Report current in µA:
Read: 200 µA
